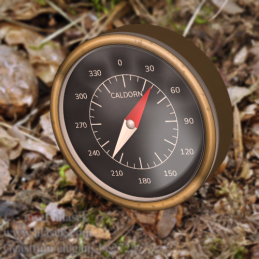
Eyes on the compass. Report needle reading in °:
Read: 40 °
